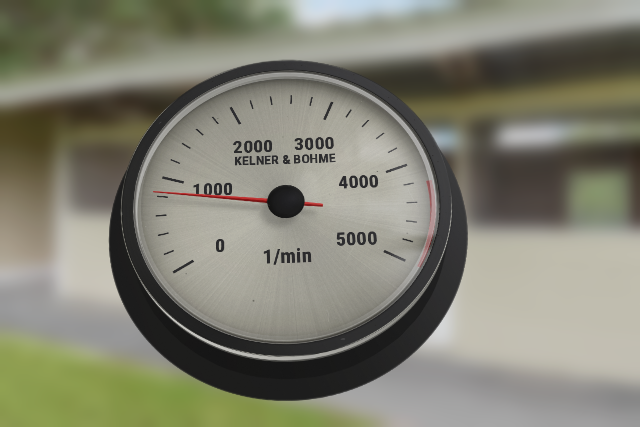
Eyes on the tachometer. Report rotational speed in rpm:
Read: 800 rpm
